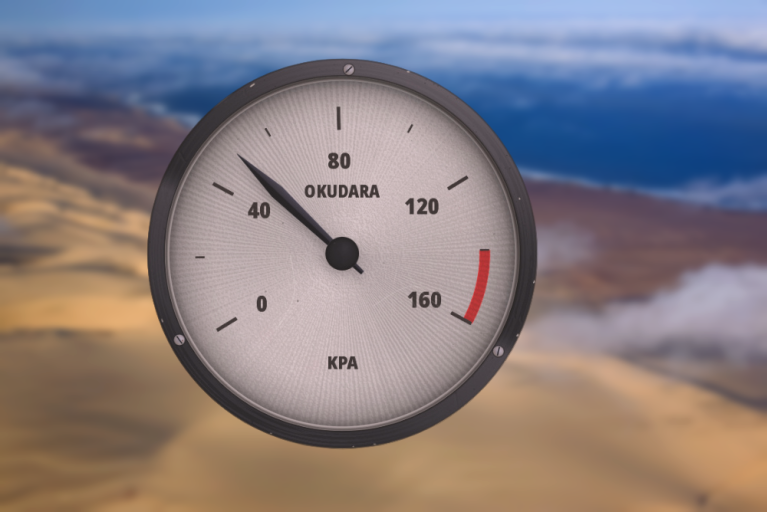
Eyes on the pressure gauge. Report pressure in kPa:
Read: 50 kPa
